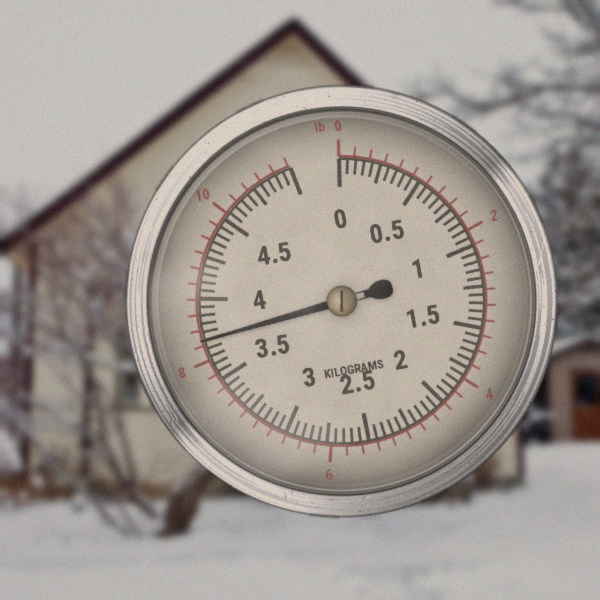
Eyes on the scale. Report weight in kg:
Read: 3.75 kg
